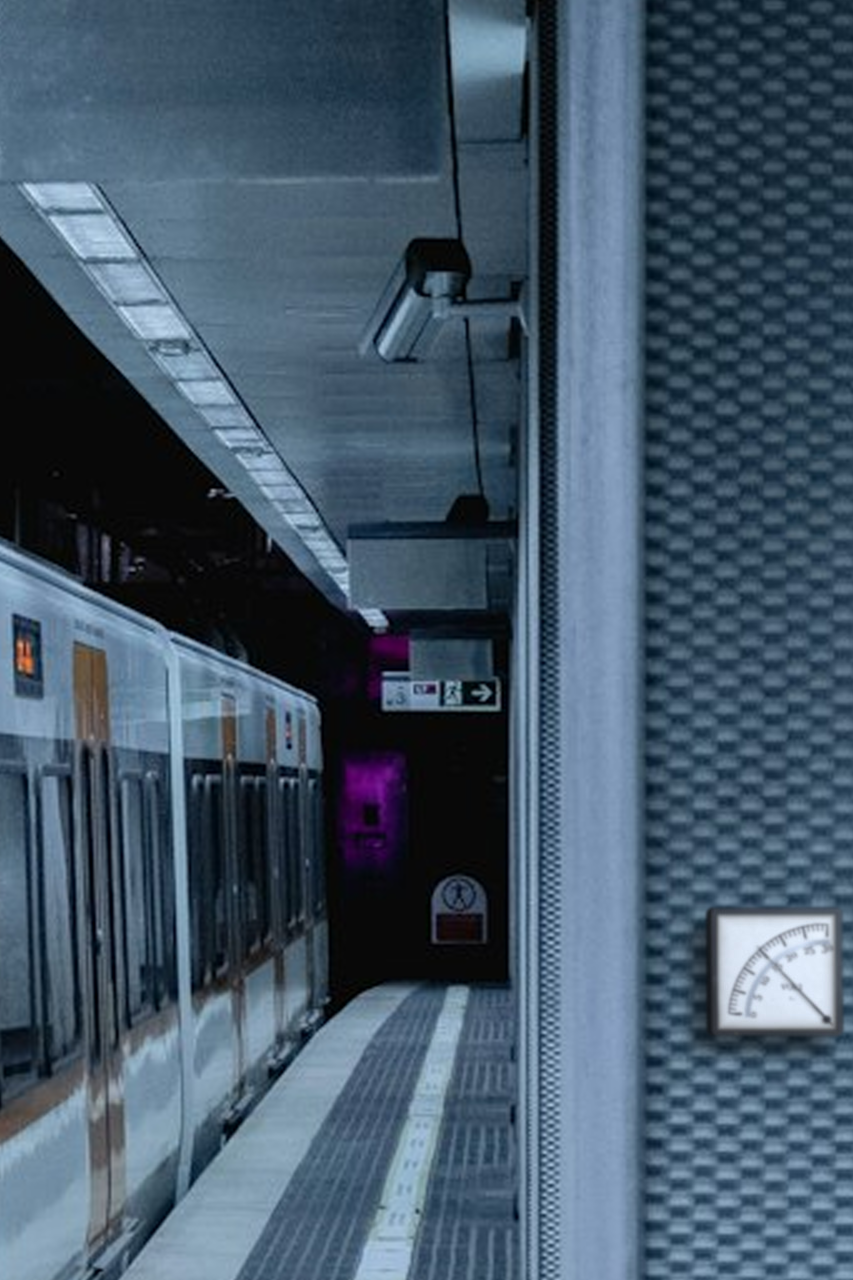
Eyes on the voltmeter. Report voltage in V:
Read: 15 V
